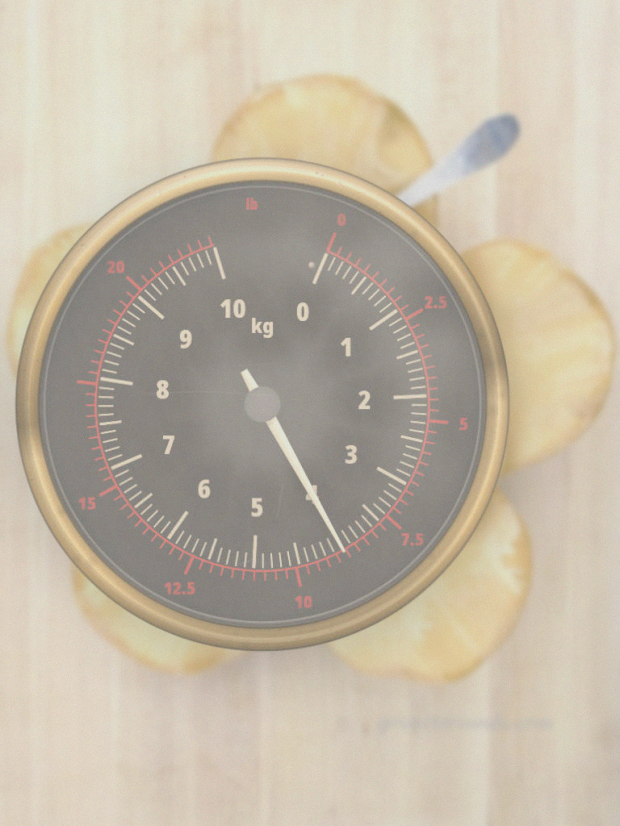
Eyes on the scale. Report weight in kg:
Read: 4 kg
